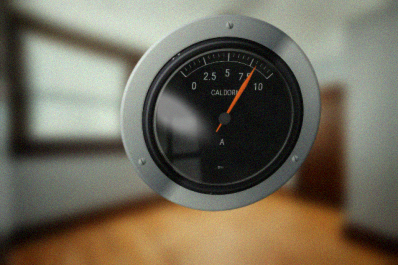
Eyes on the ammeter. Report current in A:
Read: 8 A
